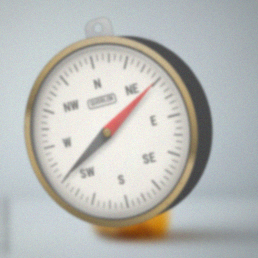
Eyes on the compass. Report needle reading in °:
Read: 60 °
